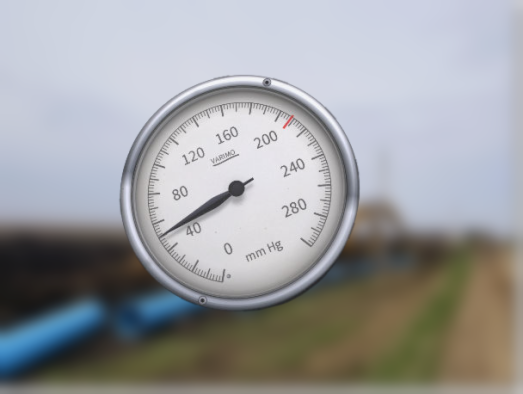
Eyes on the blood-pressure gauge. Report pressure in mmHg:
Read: 50 mmHg
